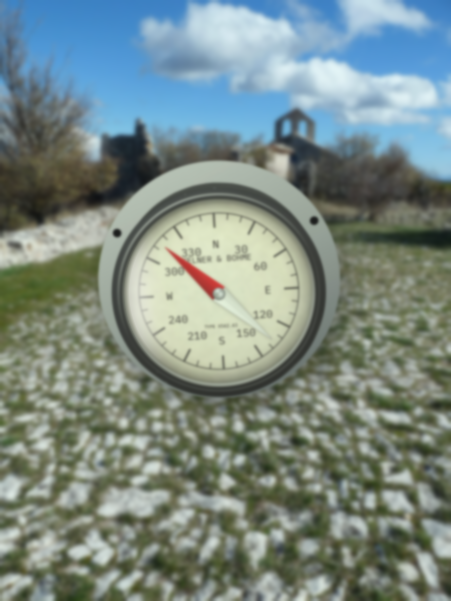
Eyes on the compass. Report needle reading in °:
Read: 315 °
